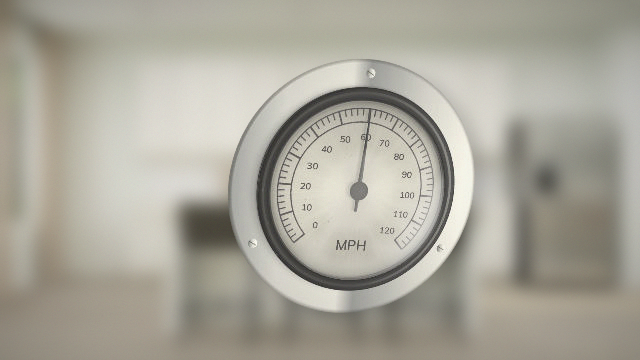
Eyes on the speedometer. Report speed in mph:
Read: 60 mph
